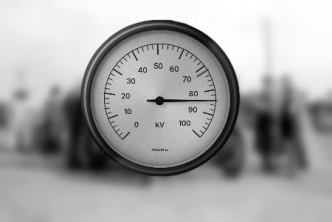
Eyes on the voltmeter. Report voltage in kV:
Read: 84 kV
